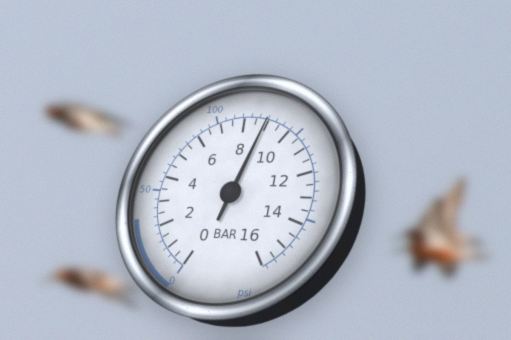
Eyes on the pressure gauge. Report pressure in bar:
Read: 9 bar
